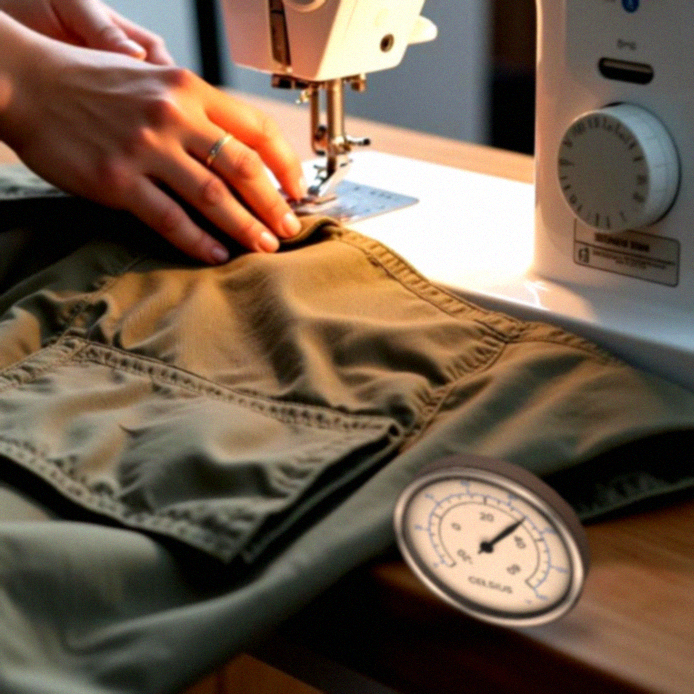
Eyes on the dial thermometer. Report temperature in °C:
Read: 32 °C
